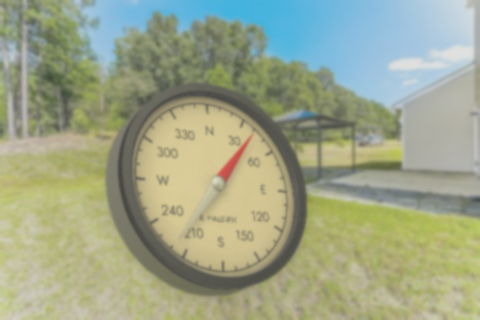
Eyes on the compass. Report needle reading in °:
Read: 40 °
